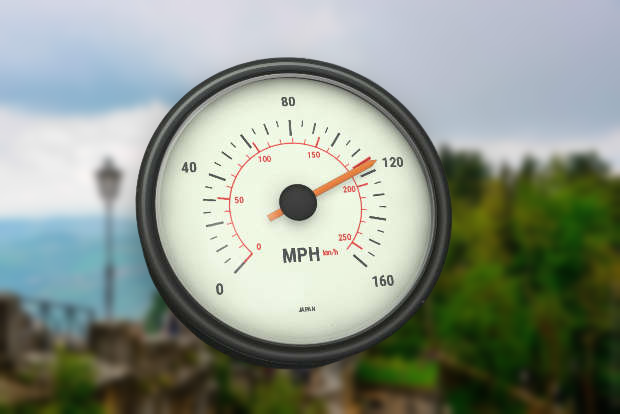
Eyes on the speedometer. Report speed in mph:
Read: 117.5 mph
